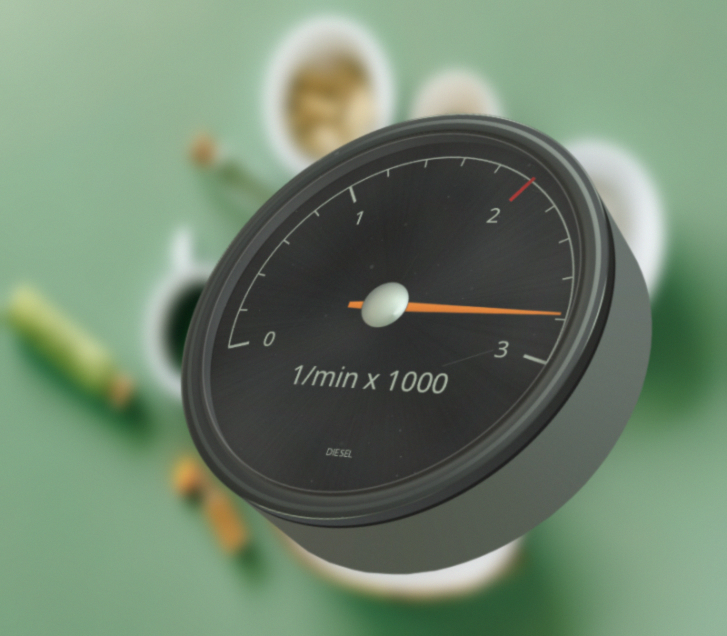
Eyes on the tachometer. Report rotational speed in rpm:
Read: 2800 rpm
